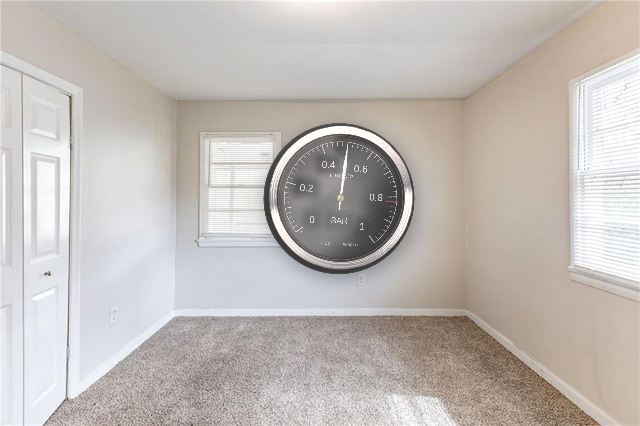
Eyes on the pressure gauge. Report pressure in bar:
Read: 0.5 bar
